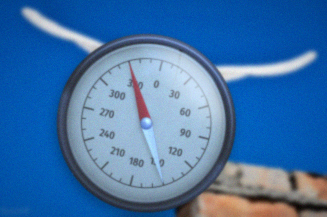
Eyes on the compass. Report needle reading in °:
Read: 330 °
